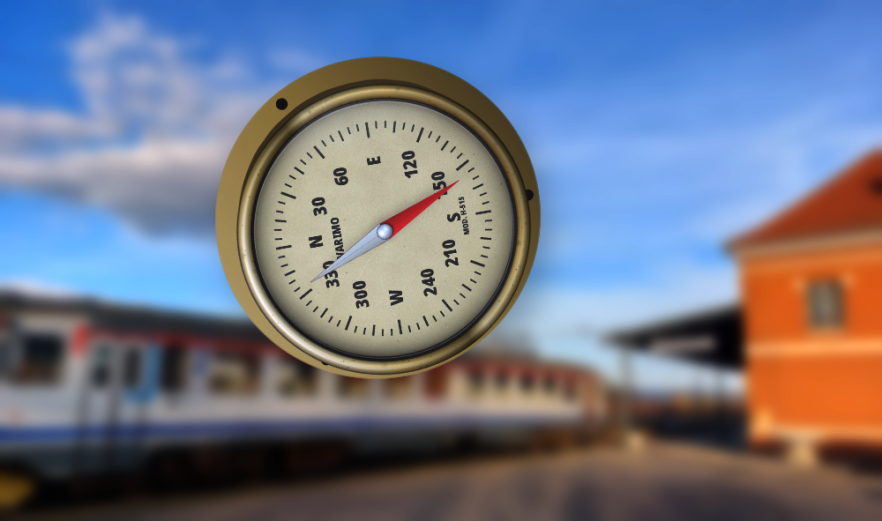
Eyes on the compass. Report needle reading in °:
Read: 155 °
